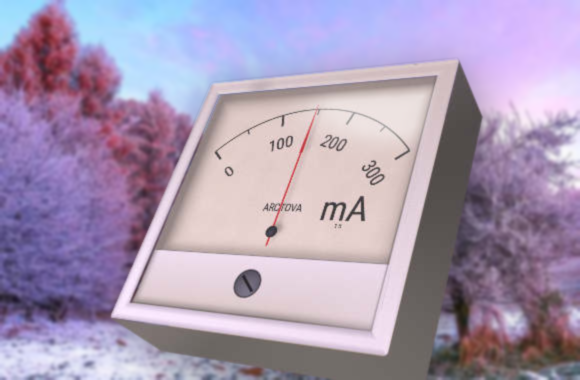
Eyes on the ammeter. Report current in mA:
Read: 150 mA
